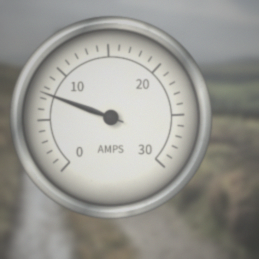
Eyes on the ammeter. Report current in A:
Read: 7.5 A
